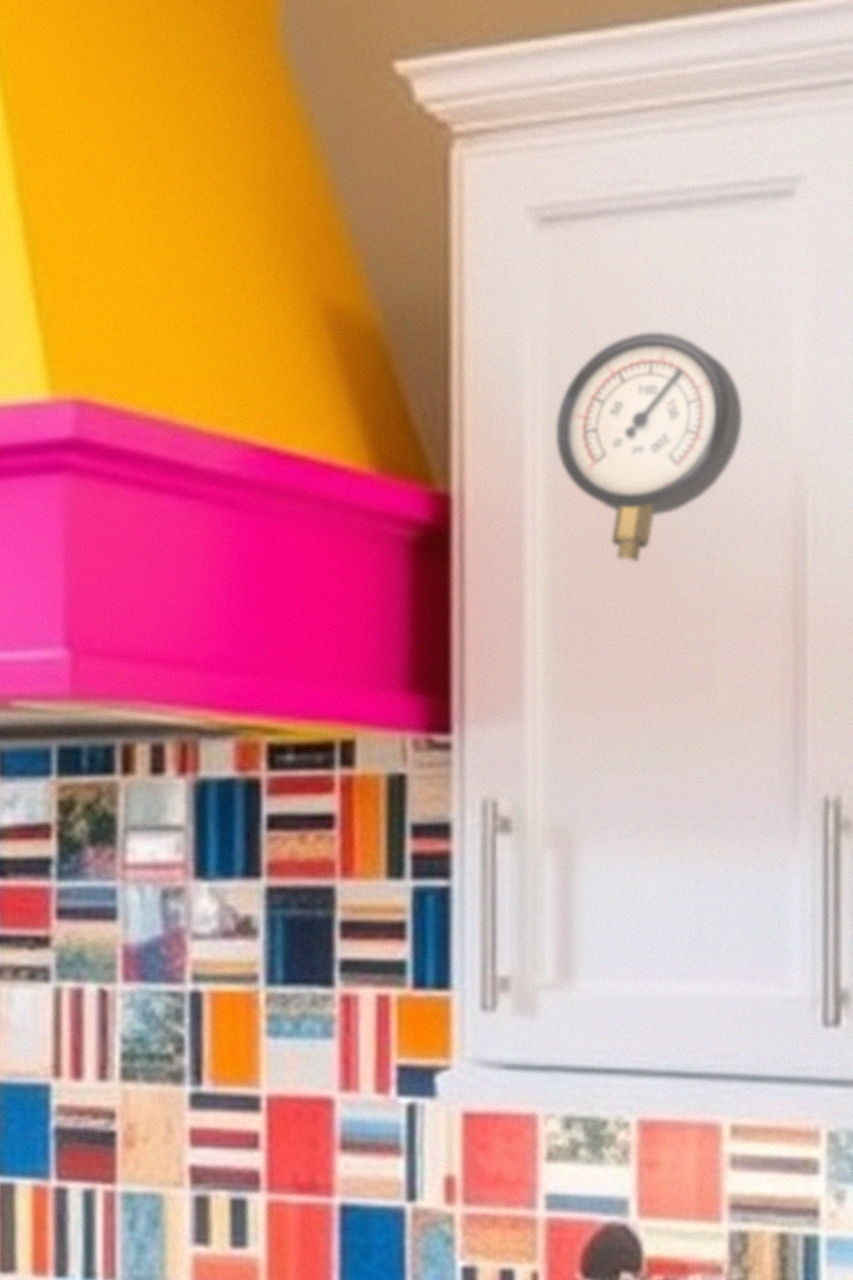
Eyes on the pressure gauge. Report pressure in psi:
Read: 125 psi
